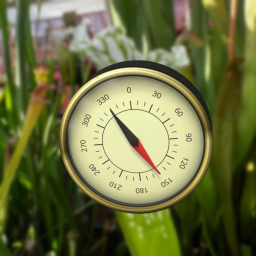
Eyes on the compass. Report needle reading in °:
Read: 150 °
